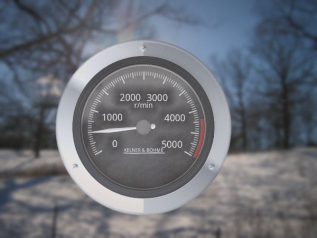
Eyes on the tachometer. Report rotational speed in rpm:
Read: 500 rpm
